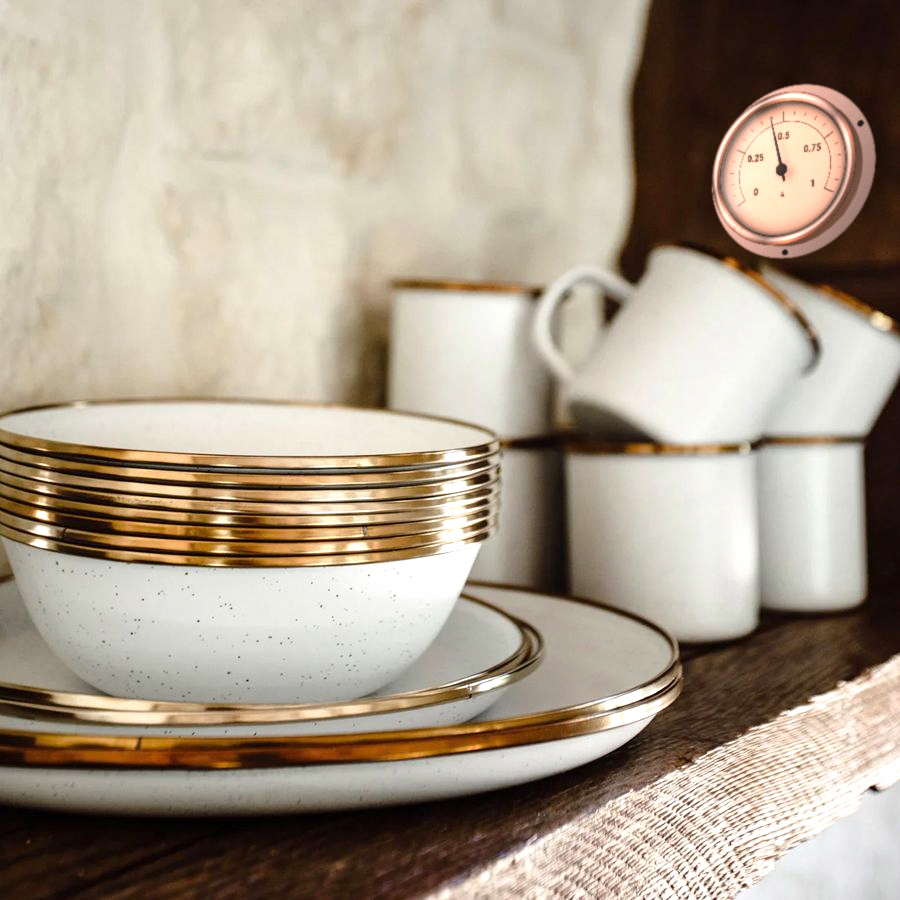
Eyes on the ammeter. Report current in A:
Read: 0.45 A
